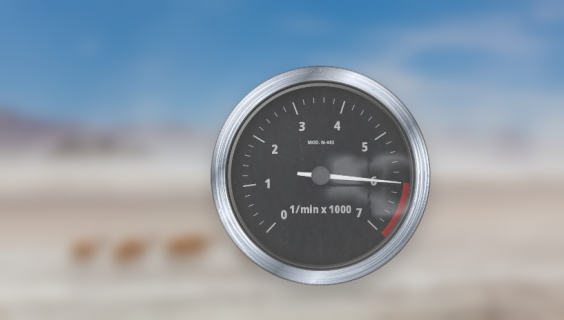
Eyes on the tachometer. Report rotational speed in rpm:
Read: 6000 rpm
